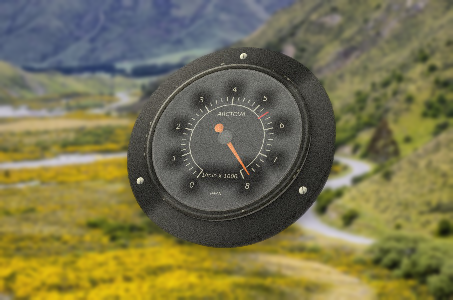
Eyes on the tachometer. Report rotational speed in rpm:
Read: 7800 rpm
